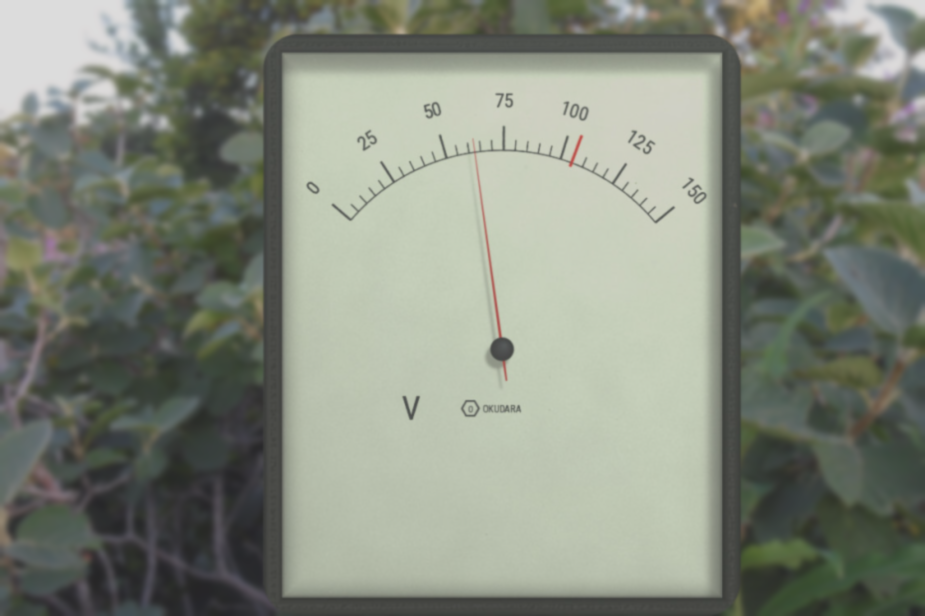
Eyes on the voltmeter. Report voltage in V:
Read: 62.5 V
